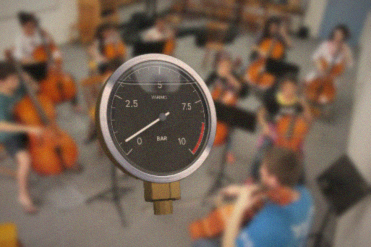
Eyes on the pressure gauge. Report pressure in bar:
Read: 0.5 bar
